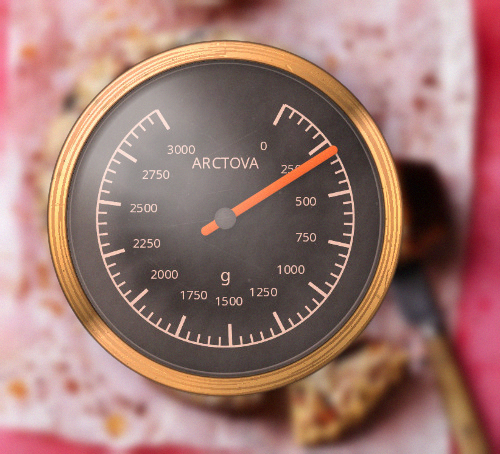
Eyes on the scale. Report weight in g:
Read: 300 g
